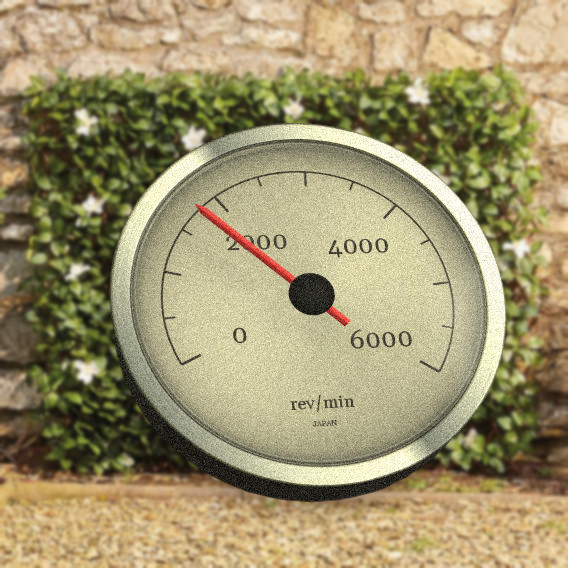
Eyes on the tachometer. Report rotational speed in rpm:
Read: 1750 rpm
